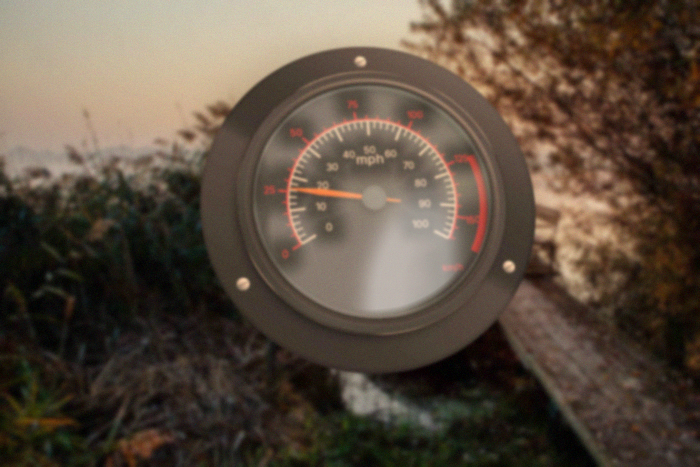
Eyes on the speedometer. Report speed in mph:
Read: 16 mph
